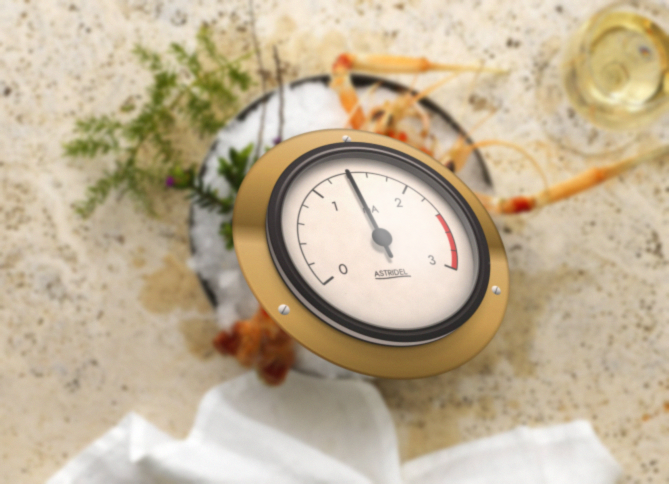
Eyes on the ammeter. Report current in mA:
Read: 1.4 mA
